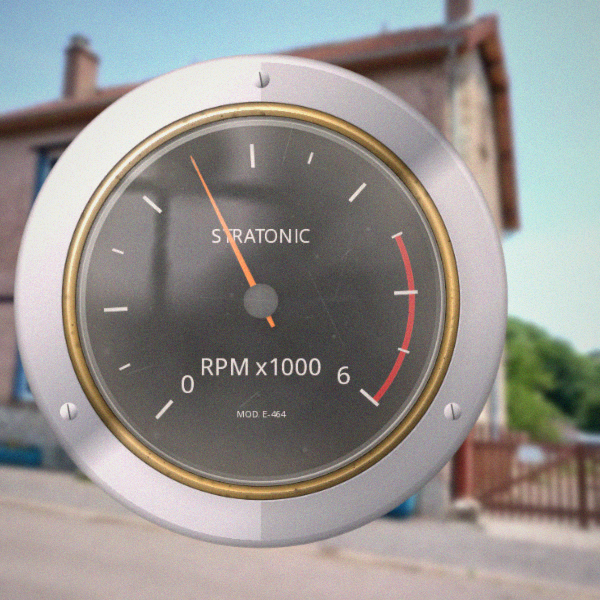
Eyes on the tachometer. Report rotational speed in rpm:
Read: 2500 rpm
